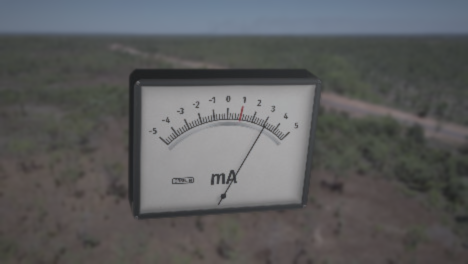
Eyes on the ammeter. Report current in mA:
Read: 3 mA
